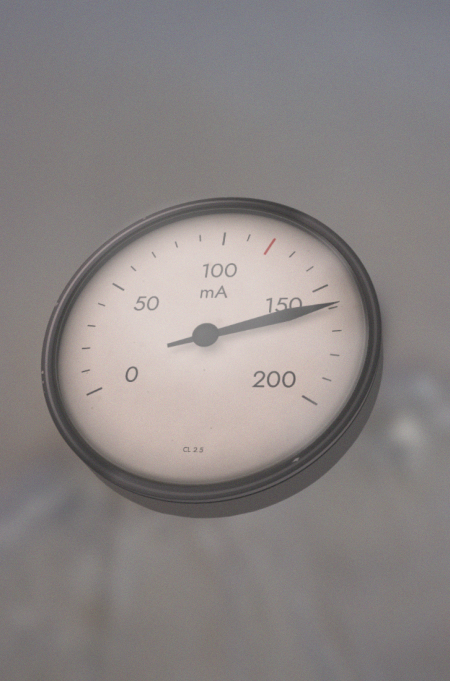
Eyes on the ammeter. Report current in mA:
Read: 160 mA
